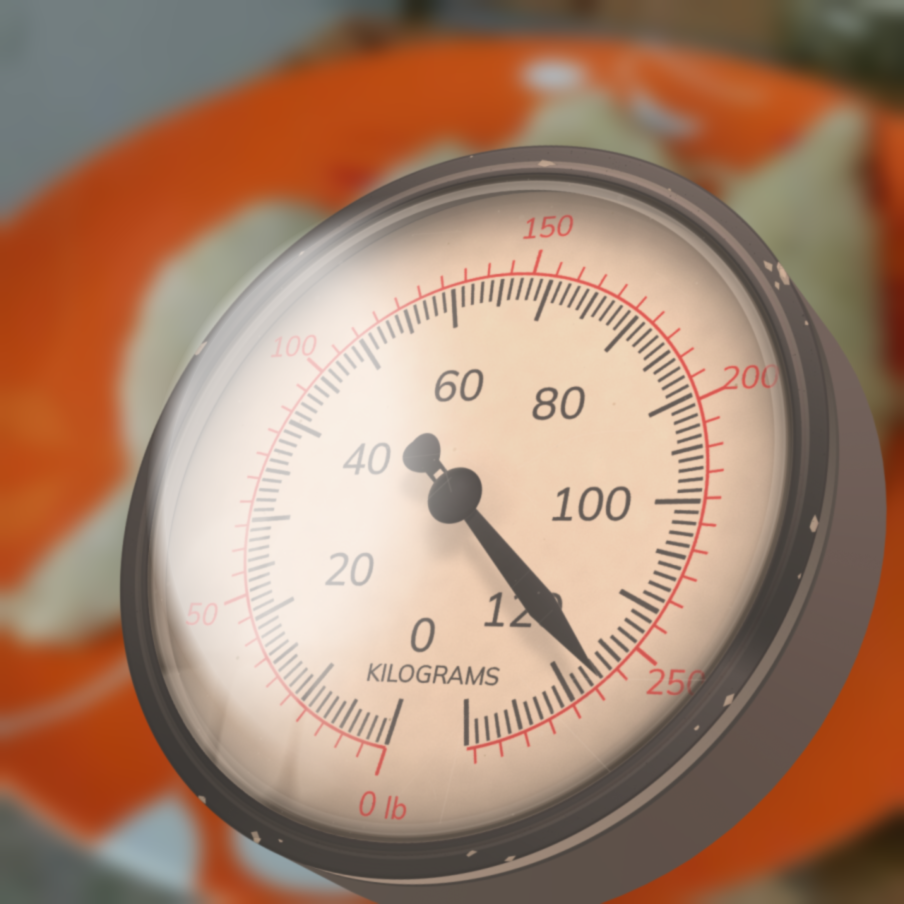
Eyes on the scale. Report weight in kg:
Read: 117 kg
